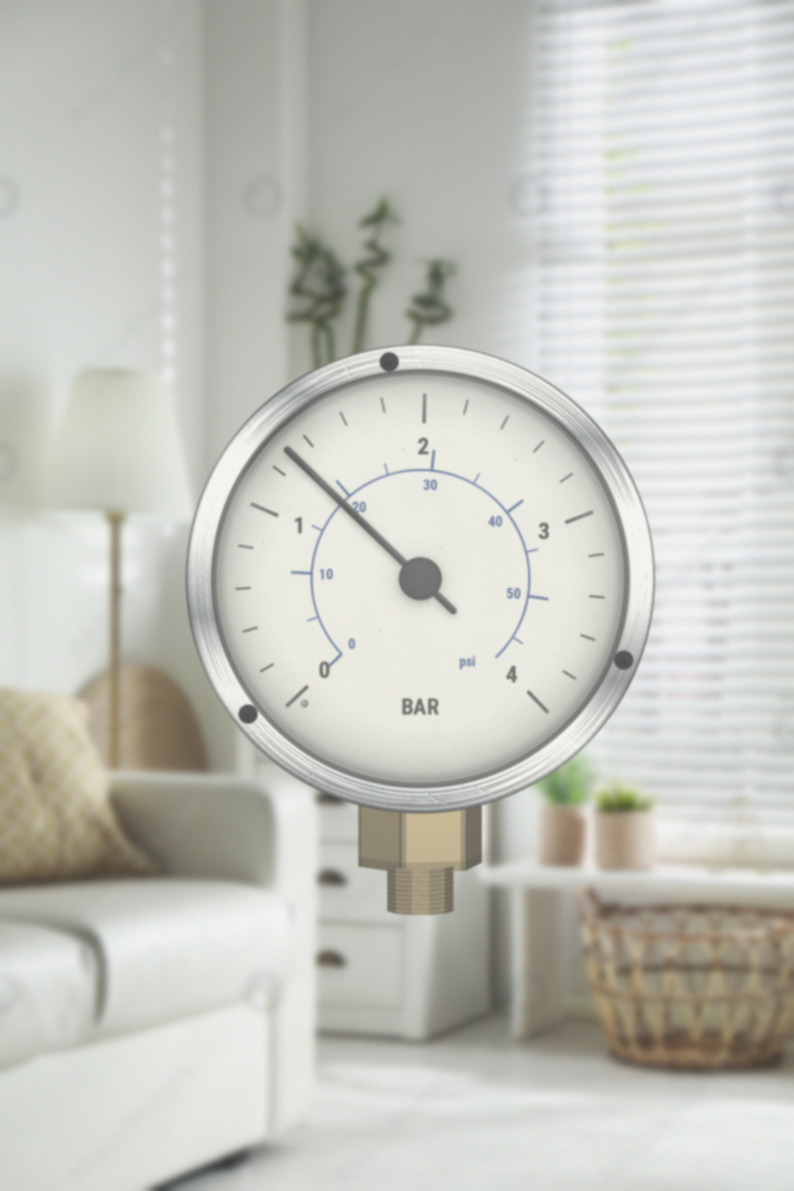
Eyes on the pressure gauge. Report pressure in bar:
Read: 1.3 bar
